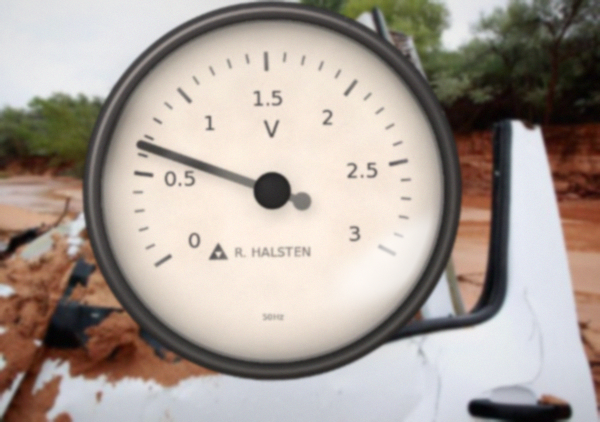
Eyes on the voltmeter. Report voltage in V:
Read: 0.65 V
